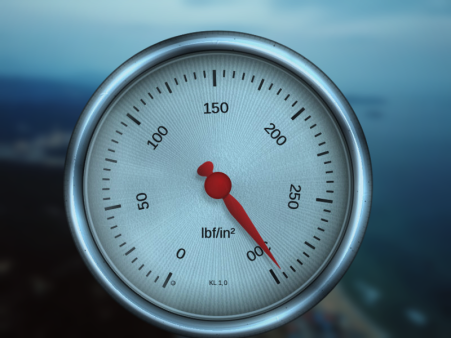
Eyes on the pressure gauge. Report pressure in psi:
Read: 295 psi
